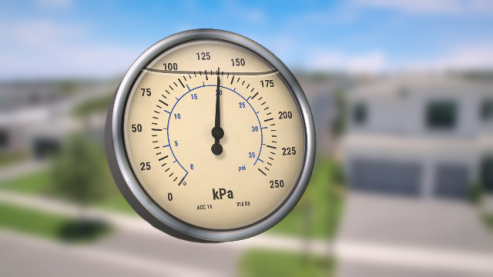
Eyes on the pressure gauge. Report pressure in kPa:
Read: 135 kPa
